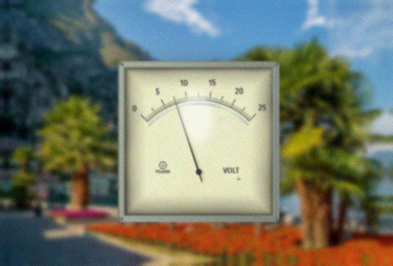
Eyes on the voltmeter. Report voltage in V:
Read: 7.5 V
